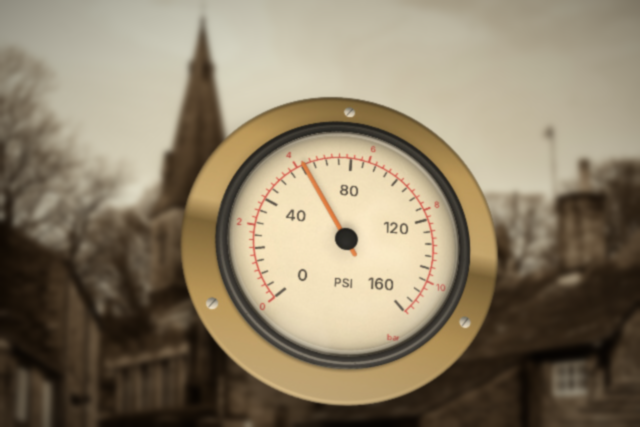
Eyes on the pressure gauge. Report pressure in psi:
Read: 60 psi
